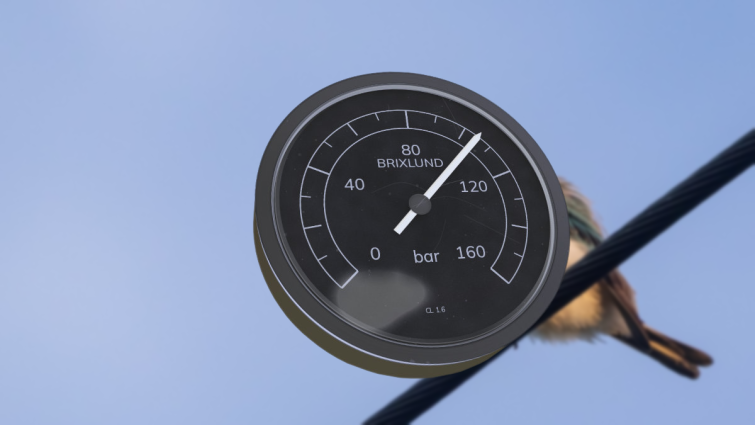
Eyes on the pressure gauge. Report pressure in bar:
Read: 105 bar
